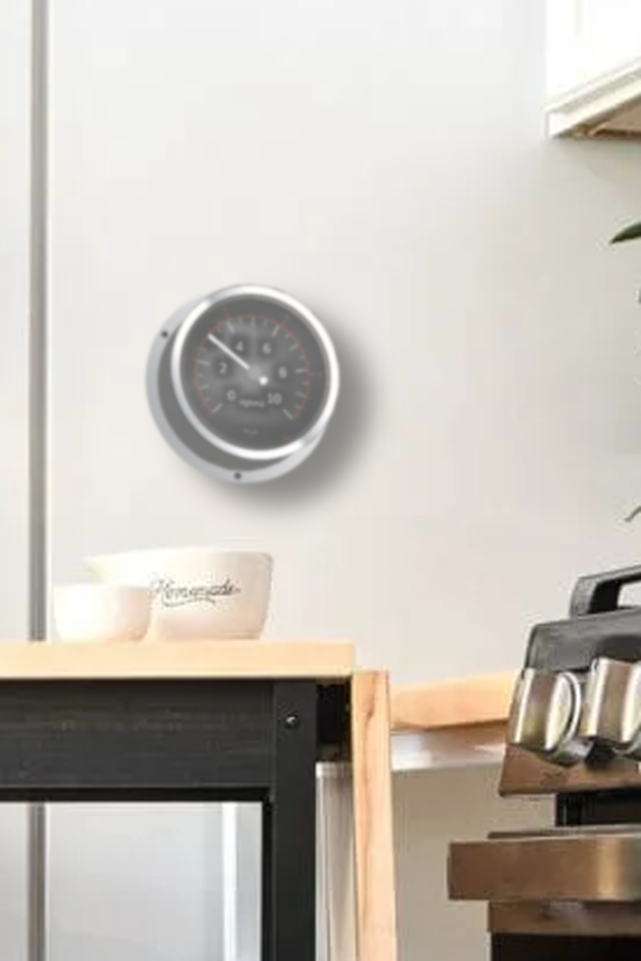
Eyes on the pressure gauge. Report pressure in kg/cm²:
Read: 3 kg/cm²
